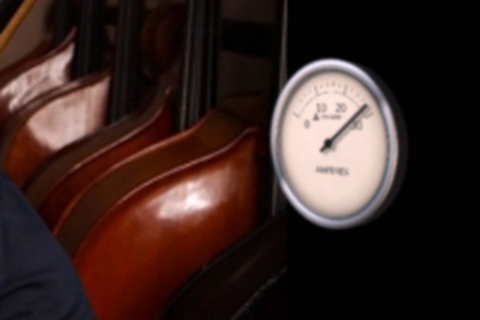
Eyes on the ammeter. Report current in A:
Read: 28 A
